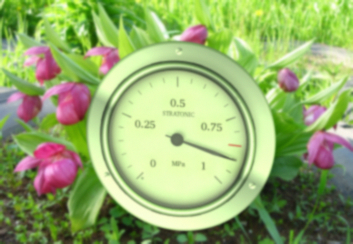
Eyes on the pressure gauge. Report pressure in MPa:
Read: 0.9 MPa
